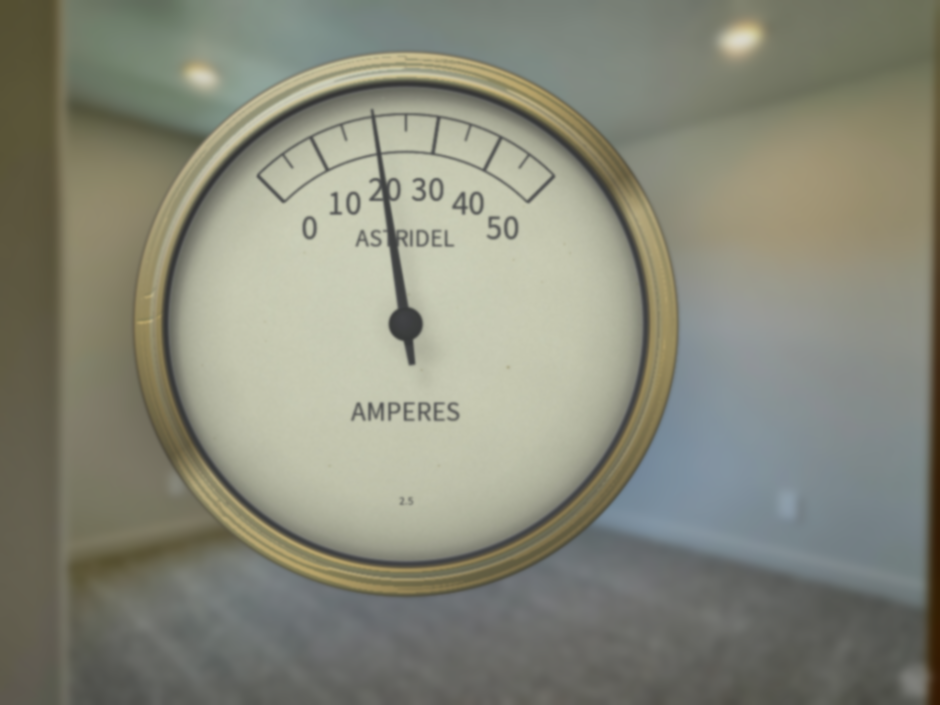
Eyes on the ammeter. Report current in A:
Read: 20 A
